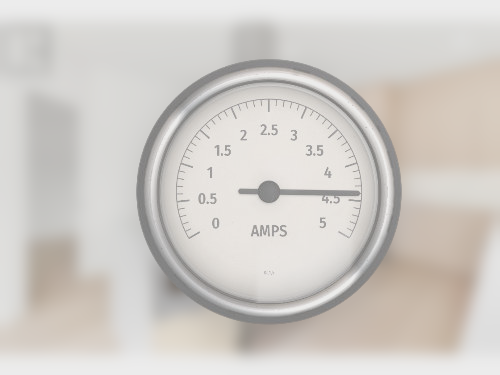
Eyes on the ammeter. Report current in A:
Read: 4.4 A
